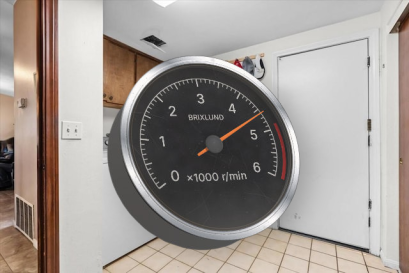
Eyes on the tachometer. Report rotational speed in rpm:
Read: 4600 rpm
